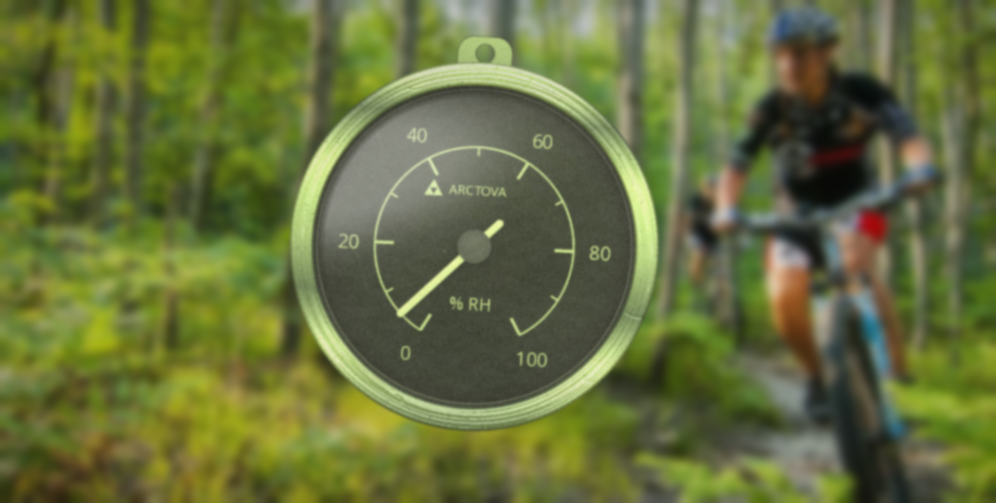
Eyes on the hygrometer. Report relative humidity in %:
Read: 5 %
